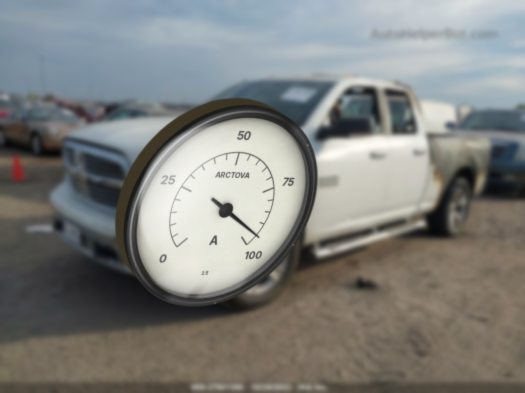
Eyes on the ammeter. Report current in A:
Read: 95 A
